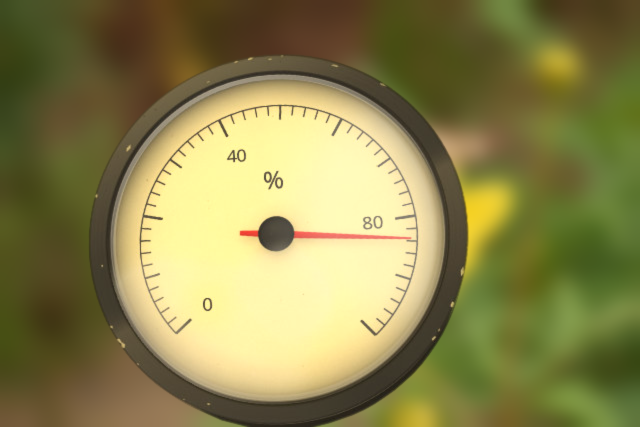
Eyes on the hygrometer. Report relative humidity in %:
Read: 84 %
